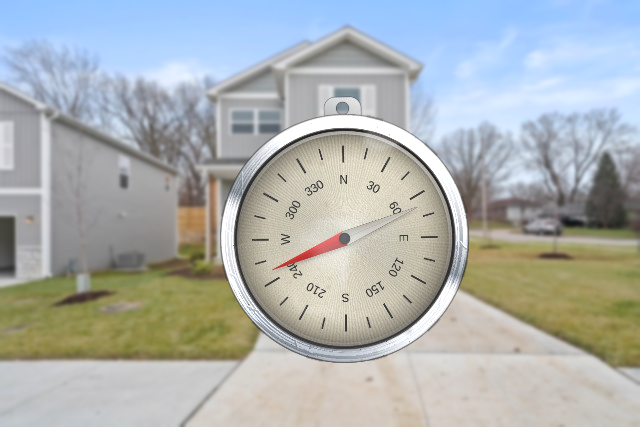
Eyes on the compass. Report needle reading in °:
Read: 247.5 °
